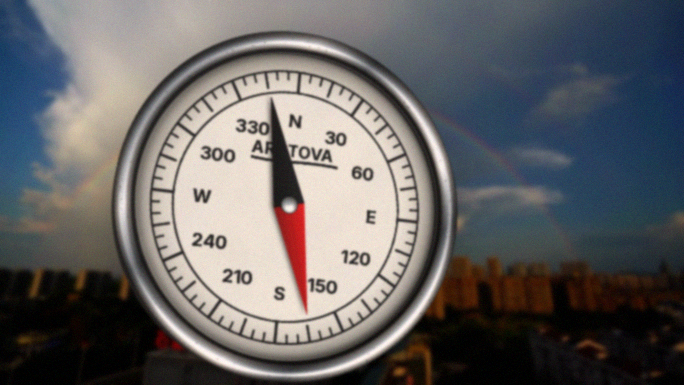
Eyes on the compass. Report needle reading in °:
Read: 165 °
